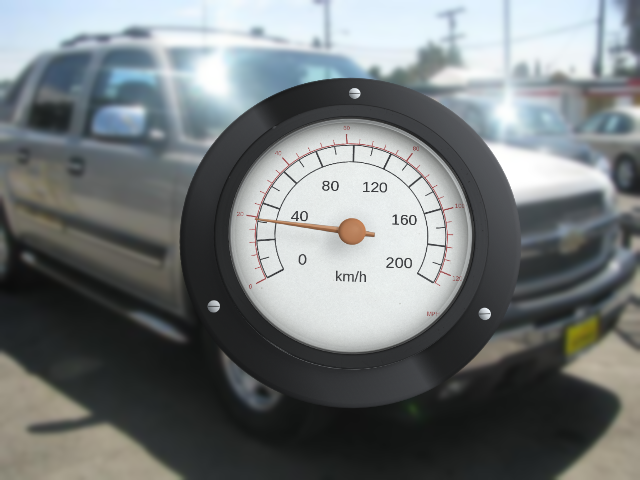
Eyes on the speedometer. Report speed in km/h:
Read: 30 km/h
